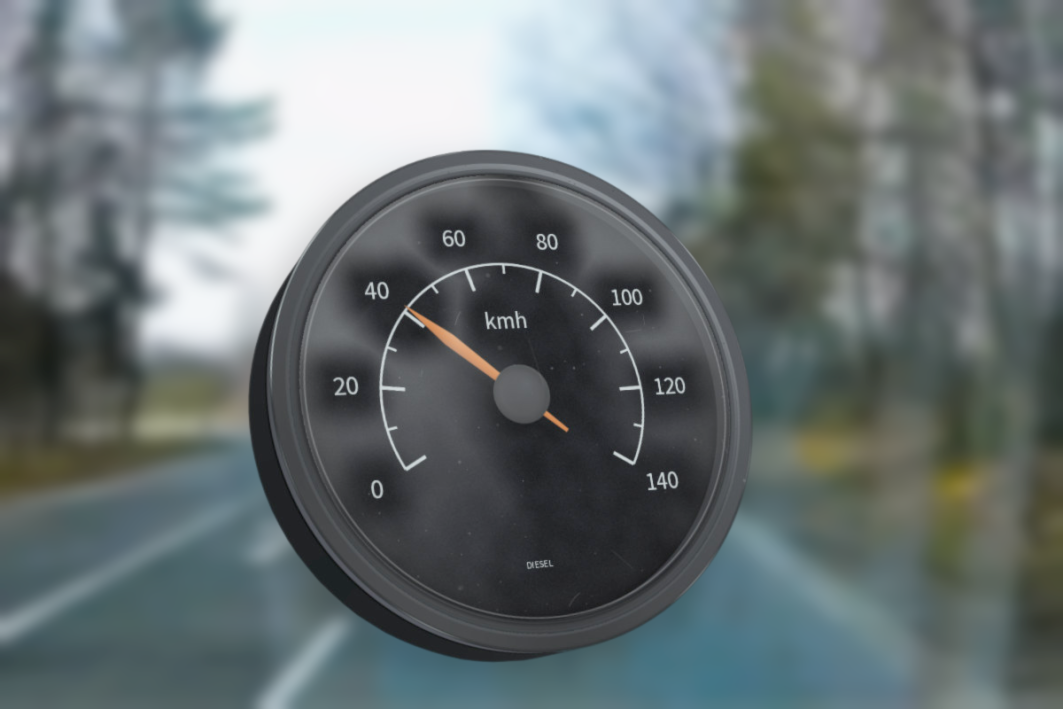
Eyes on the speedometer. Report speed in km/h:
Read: 40 km/h
